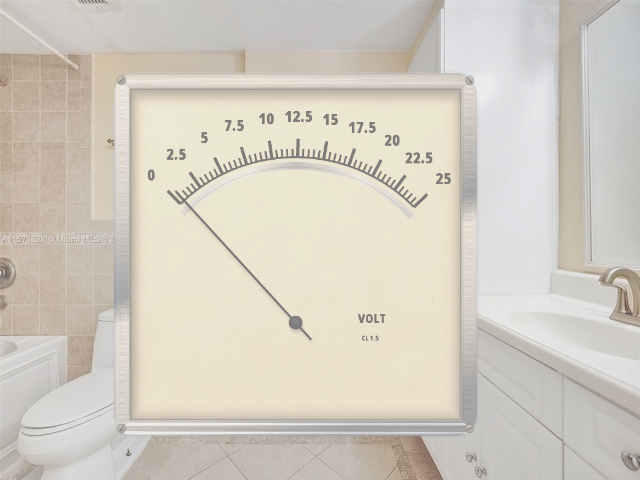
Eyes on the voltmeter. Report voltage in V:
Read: 0.5 V
